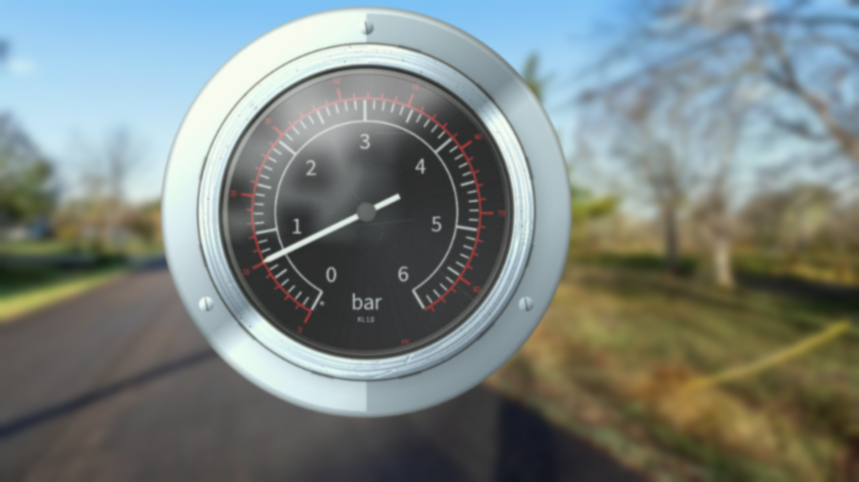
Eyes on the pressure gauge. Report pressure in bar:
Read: 0.7 bar
